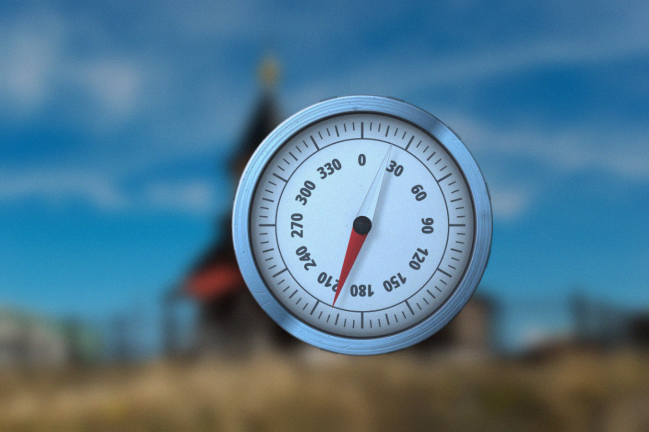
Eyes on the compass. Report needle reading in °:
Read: 200 °
